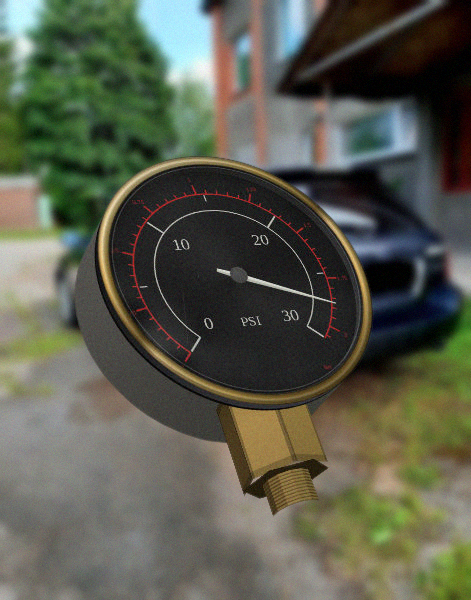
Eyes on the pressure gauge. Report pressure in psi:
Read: 27.5 psi
